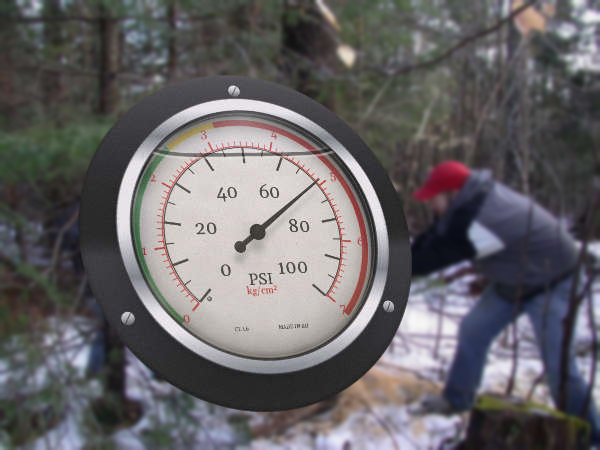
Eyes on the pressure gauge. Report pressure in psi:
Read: 70 psi
